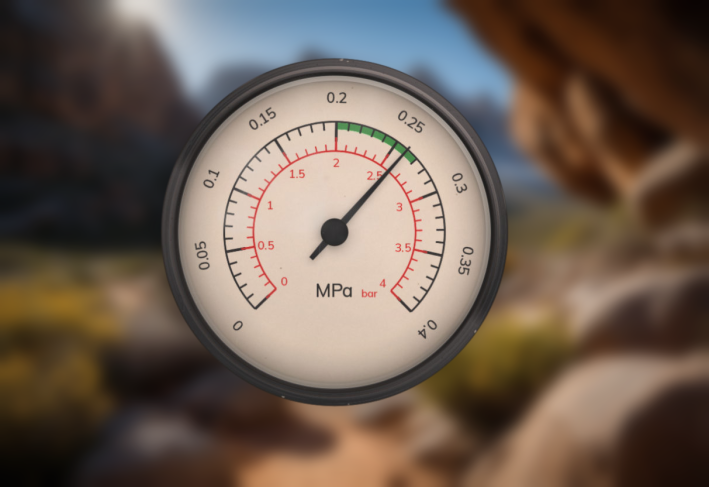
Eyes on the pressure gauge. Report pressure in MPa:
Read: 0.26 MPa
